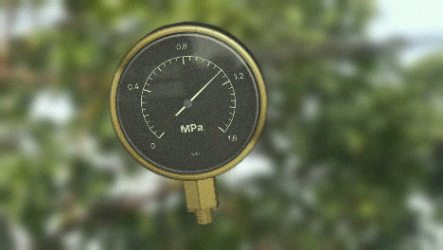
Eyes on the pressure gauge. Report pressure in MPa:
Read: 1.1 MPa
